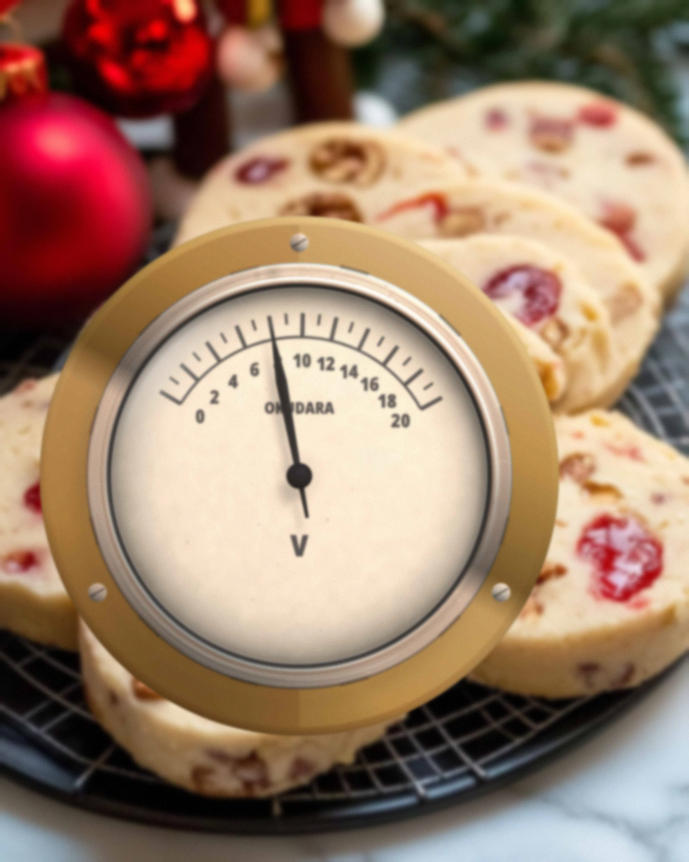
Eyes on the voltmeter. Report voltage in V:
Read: 8 V
